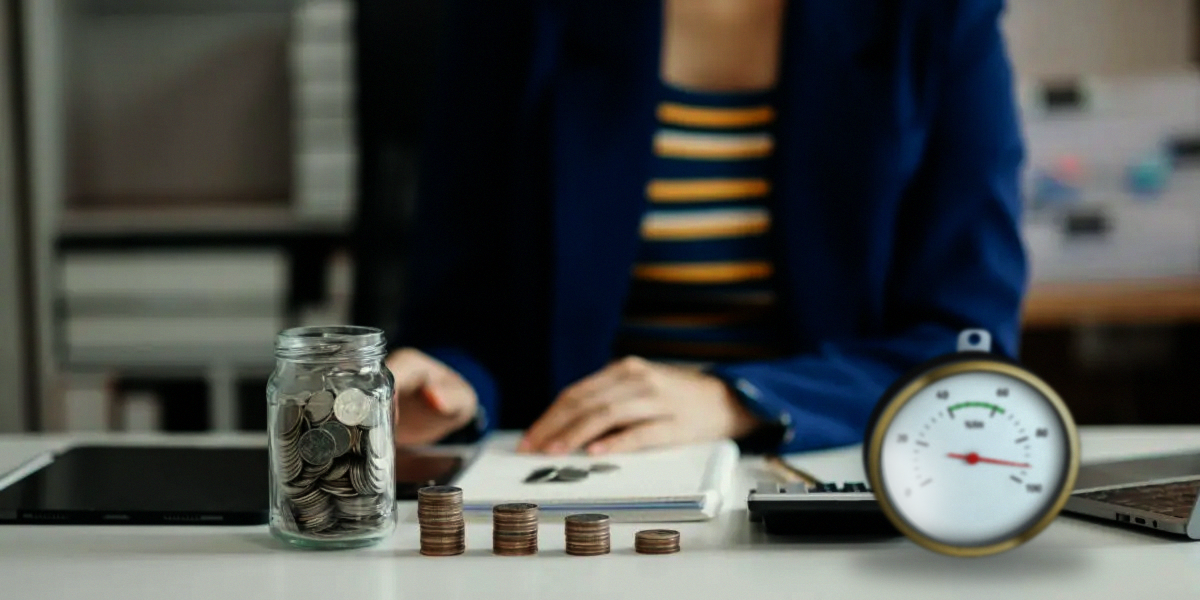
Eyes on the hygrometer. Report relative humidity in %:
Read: 92 %
